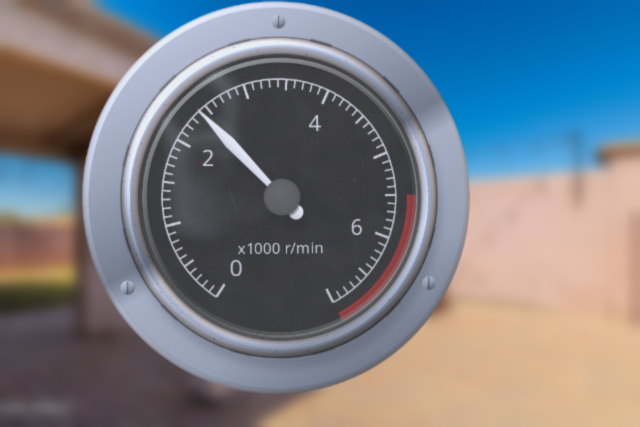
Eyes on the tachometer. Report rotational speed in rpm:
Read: 2400 rpm
